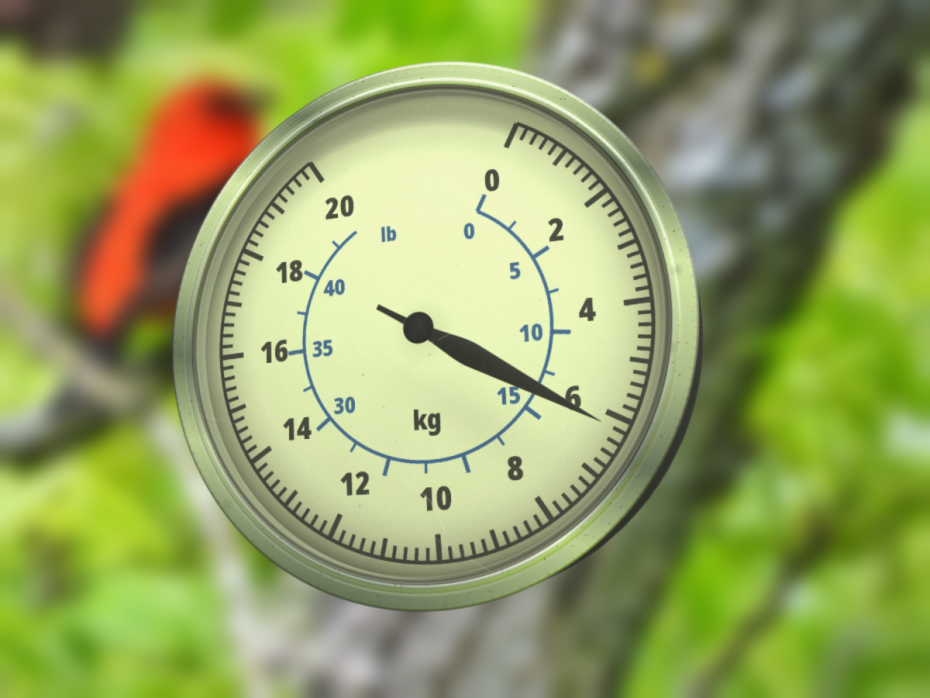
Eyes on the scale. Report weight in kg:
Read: 6.2 kg
